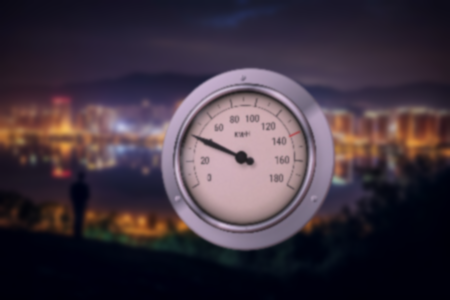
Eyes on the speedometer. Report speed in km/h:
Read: 40 km/h
